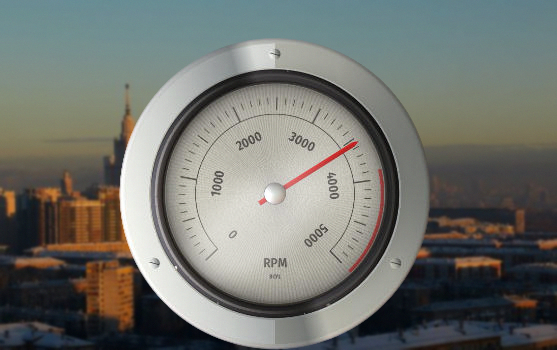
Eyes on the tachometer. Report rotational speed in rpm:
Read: 3550 rpm
